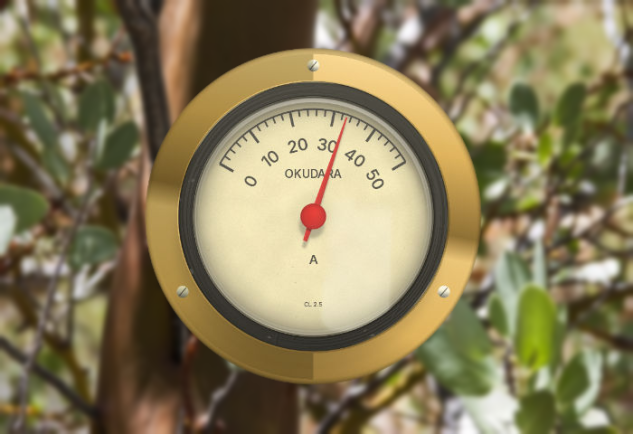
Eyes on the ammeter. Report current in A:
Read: 33 A
